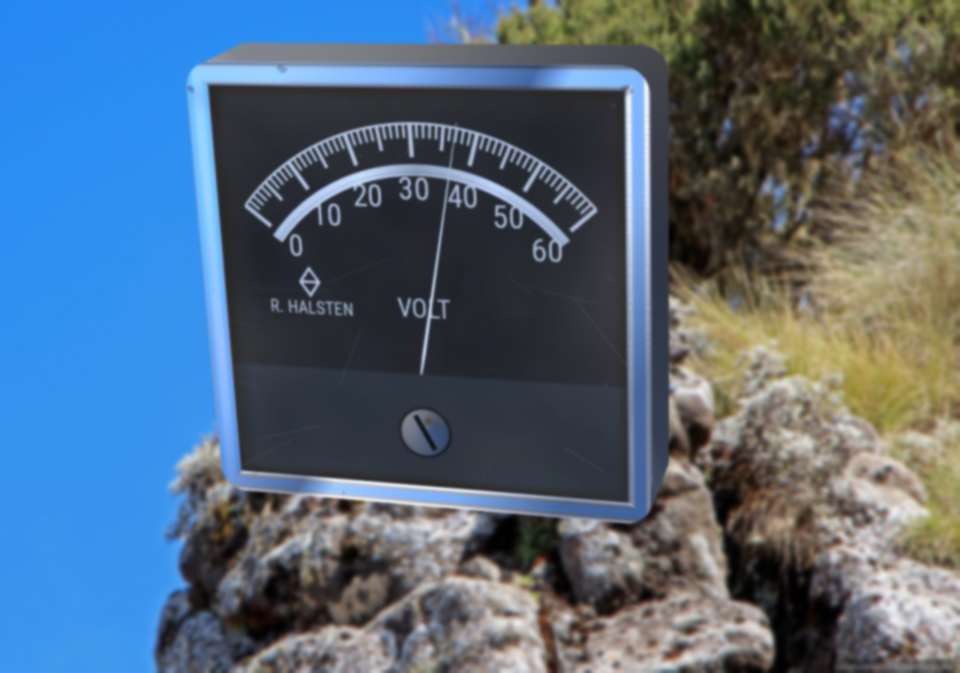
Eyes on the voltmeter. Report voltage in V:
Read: 37 V
